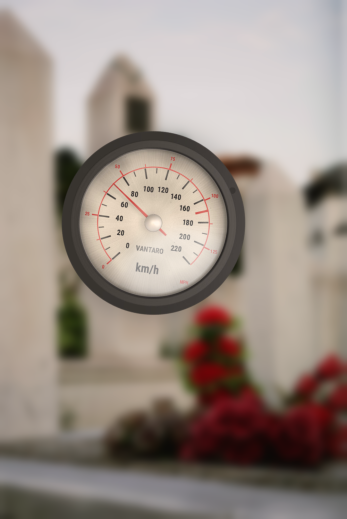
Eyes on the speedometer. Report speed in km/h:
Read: 70 km/h
